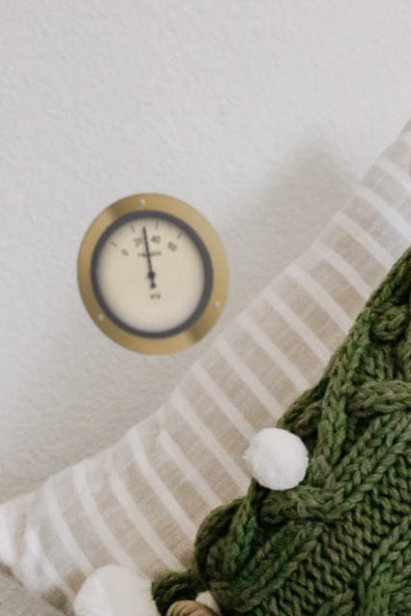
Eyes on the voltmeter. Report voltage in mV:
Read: 30 mV
